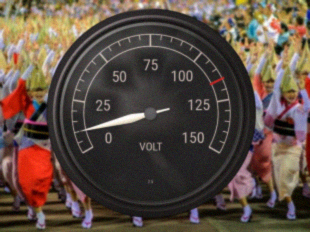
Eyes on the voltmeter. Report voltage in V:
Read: 10 V
